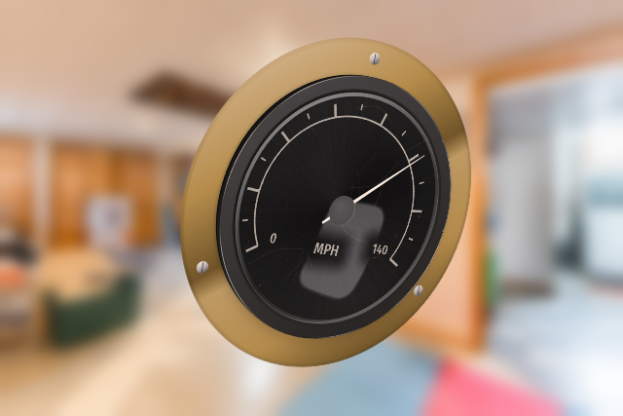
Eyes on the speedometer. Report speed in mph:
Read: 100 mph
